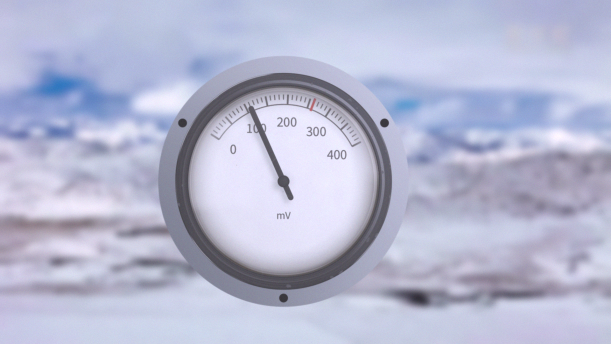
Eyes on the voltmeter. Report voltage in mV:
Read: 110 mV
